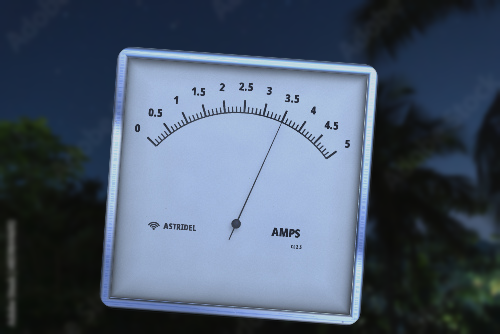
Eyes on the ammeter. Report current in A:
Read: 3.5 A
